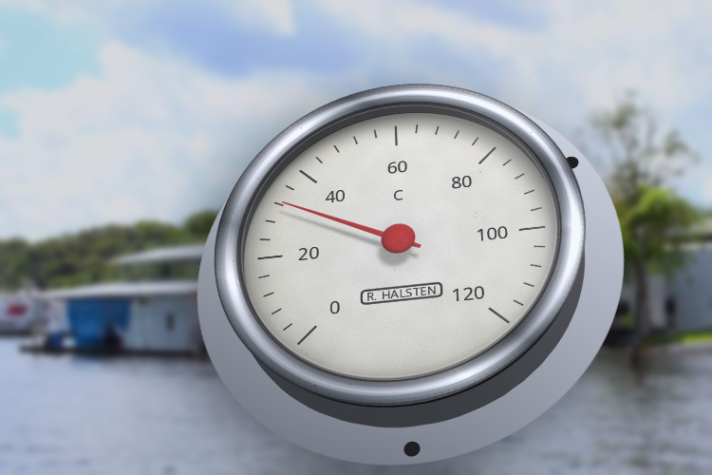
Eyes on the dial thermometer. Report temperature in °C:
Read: 32 °C
